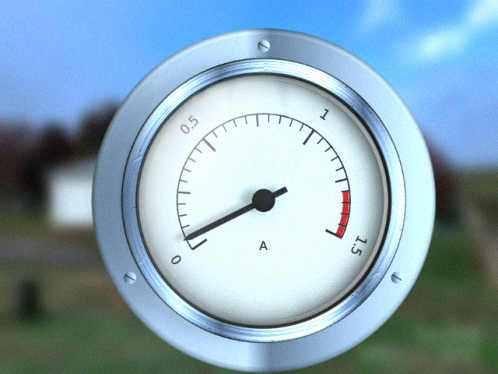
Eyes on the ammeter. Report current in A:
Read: 0.05 A
